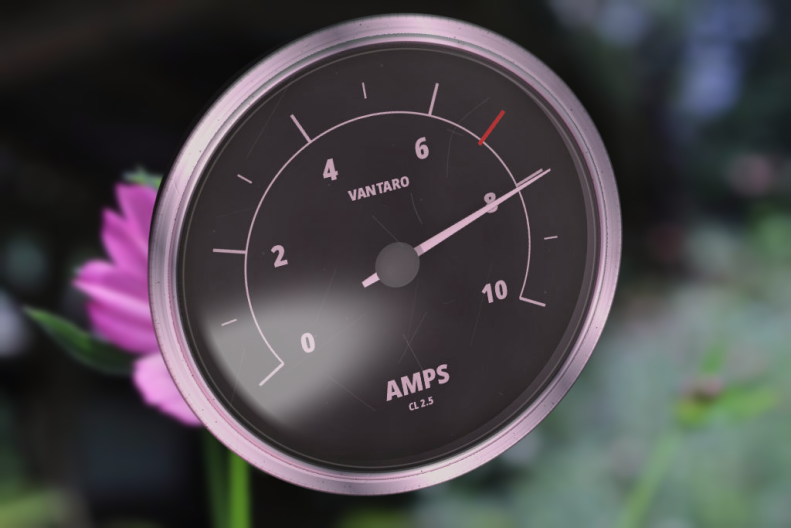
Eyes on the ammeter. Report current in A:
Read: 8 A
